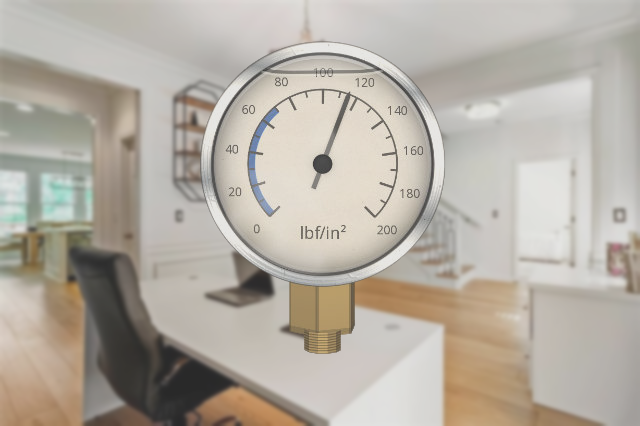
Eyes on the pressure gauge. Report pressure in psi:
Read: 115 psi
